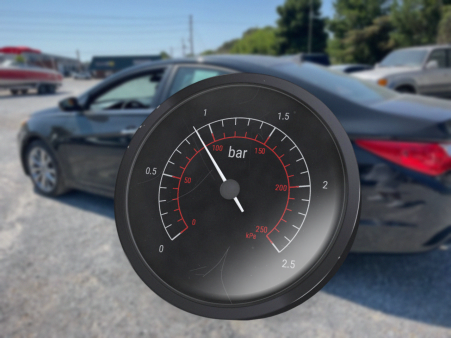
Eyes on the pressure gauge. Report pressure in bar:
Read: 0.9 bar
